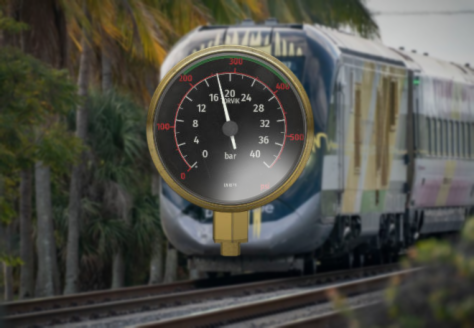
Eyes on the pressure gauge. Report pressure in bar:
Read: 18 bar
